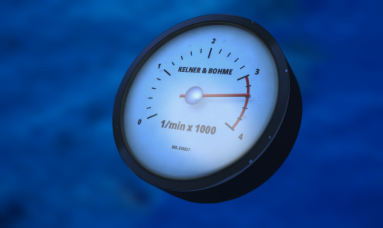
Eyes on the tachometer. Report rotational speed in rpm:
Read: 3400 rpm
